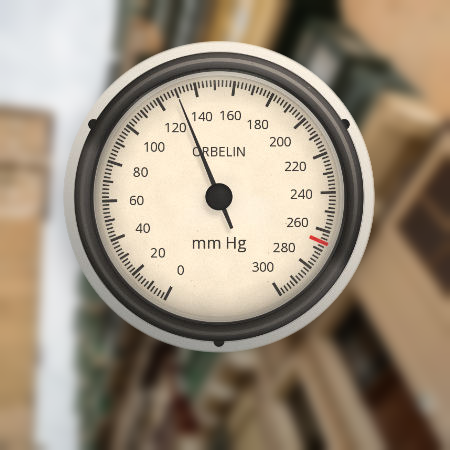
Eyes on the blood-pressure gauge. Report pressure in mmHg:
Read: 130 mmHg
